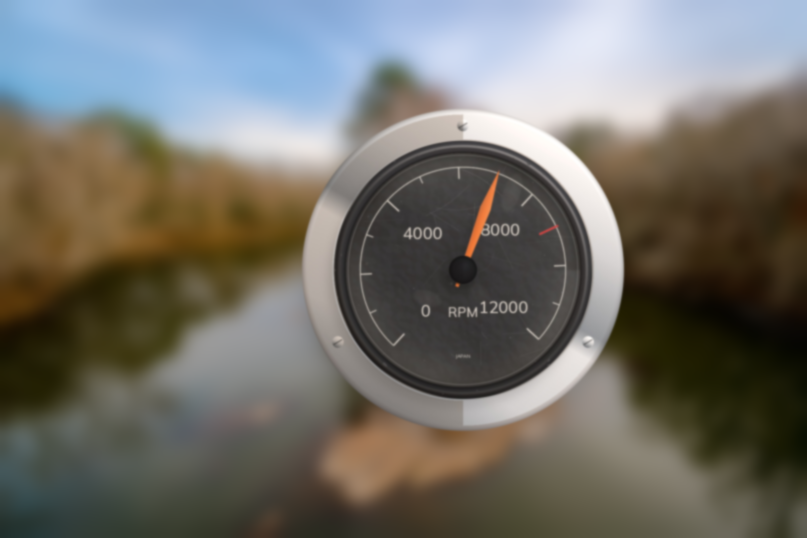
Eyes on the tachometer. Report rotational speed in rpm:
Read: 7000 rpm
